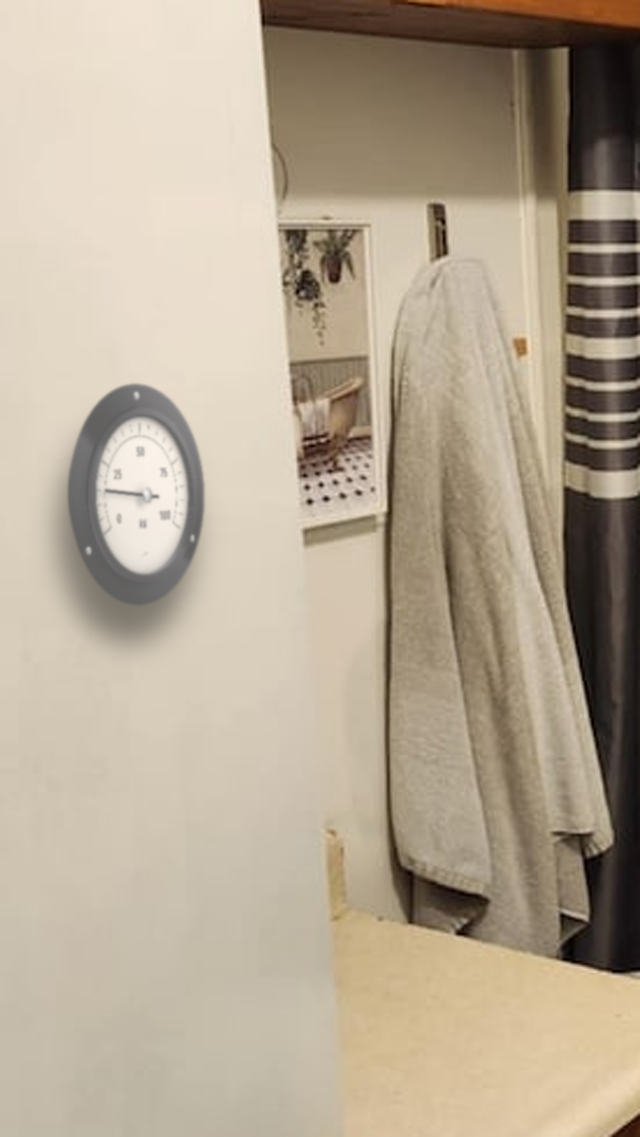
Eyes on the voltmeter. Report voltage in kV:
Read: 15 kV
